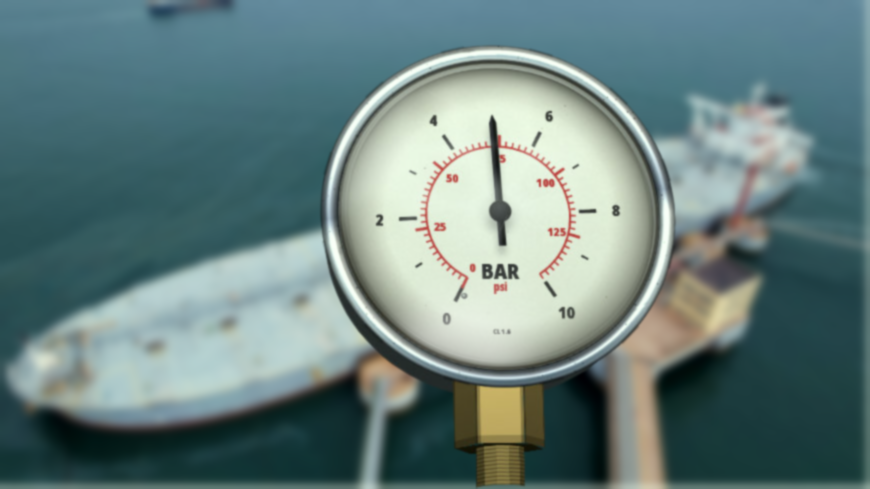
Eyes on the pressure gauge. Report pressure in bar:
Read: 5 bar
